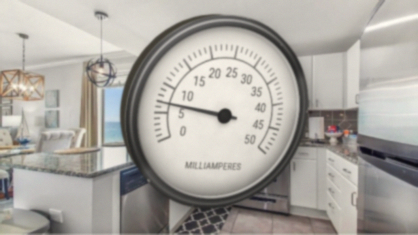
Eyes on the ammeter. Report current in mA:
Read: 7 mA
